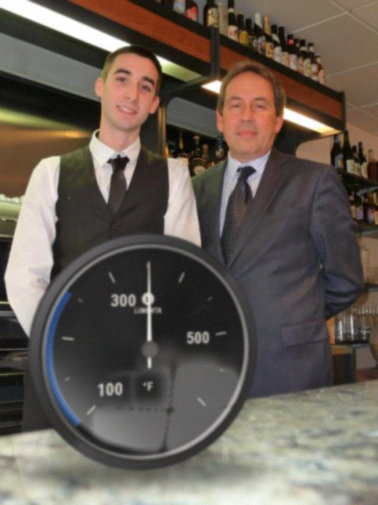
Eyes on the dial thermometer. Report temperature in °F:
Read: 350 °F
